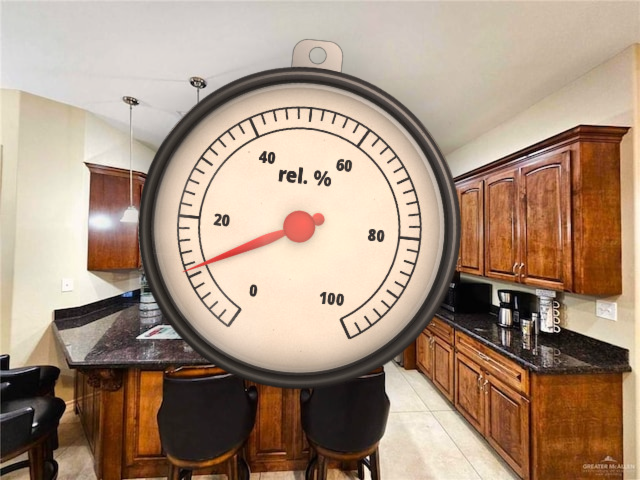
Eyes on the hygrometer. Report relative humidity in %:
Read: 11 %
